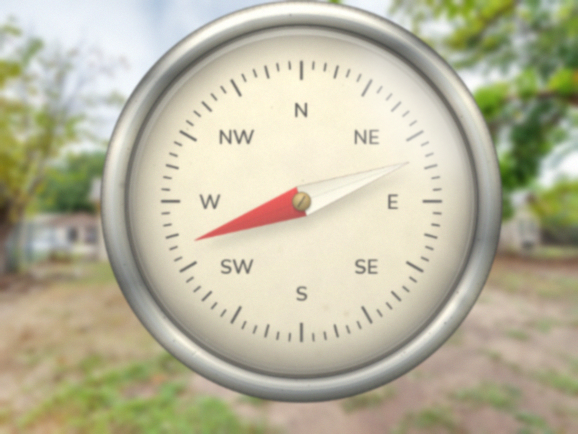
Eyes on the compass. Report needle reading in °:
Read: 250 °
